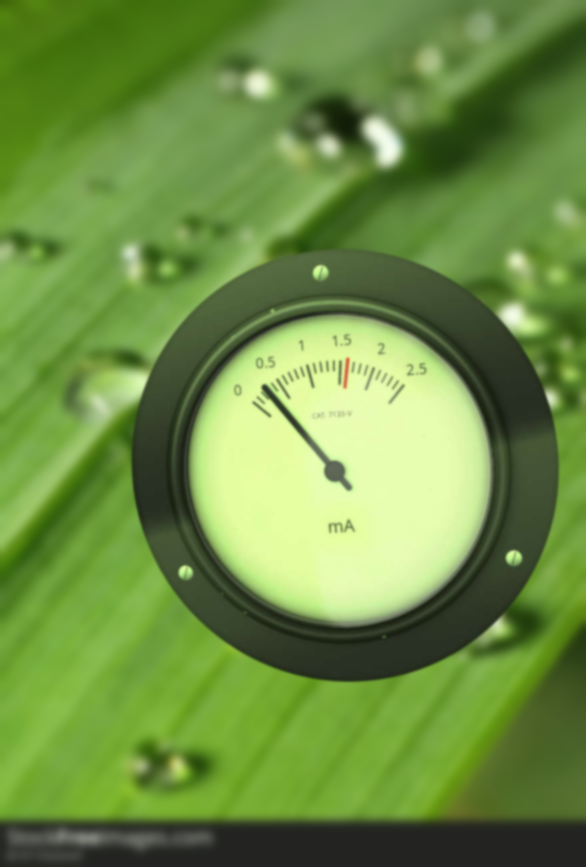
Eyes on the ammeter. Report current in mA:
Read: 0.3 mA
